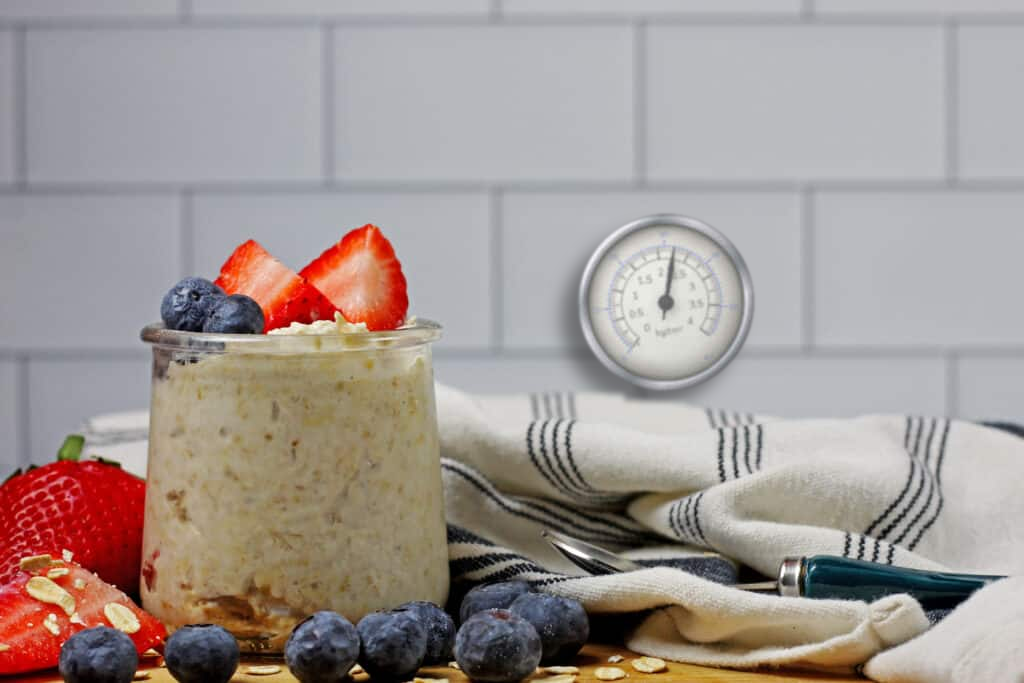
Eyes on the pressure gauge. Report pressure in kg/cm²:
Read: 2.25 kg/cm²
